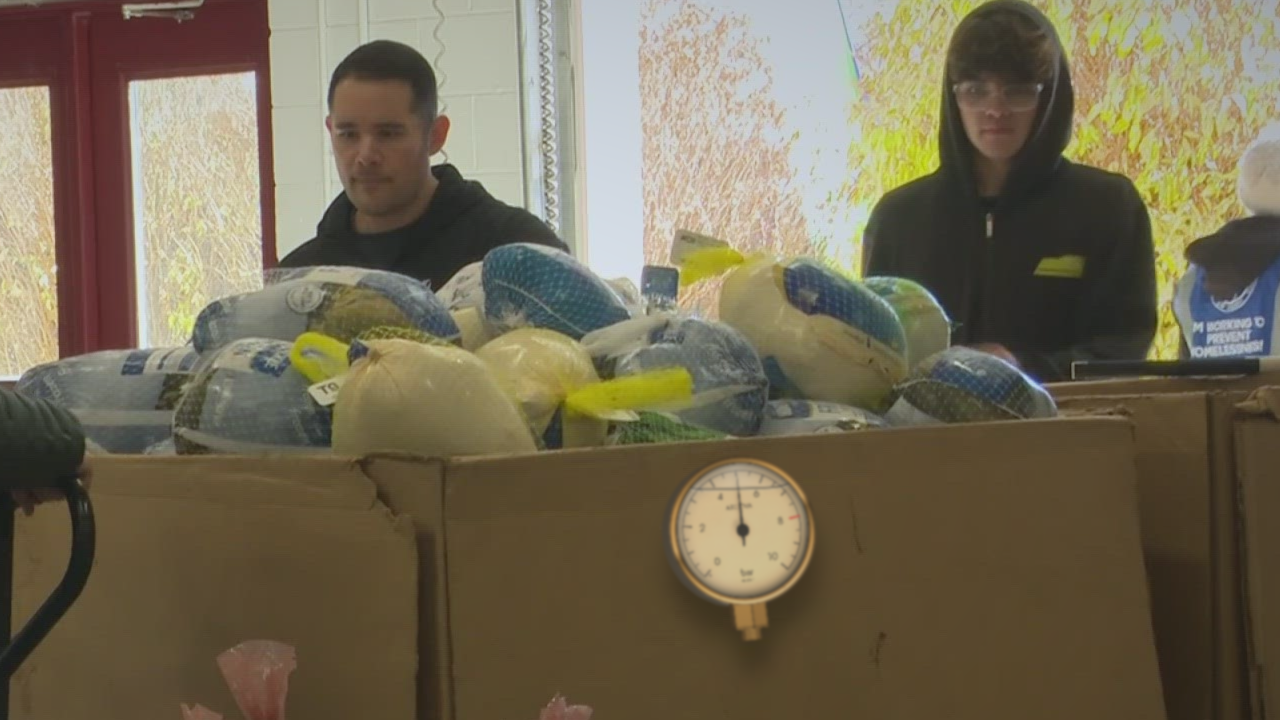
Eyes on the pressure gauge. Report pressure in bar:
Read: 5 bar
